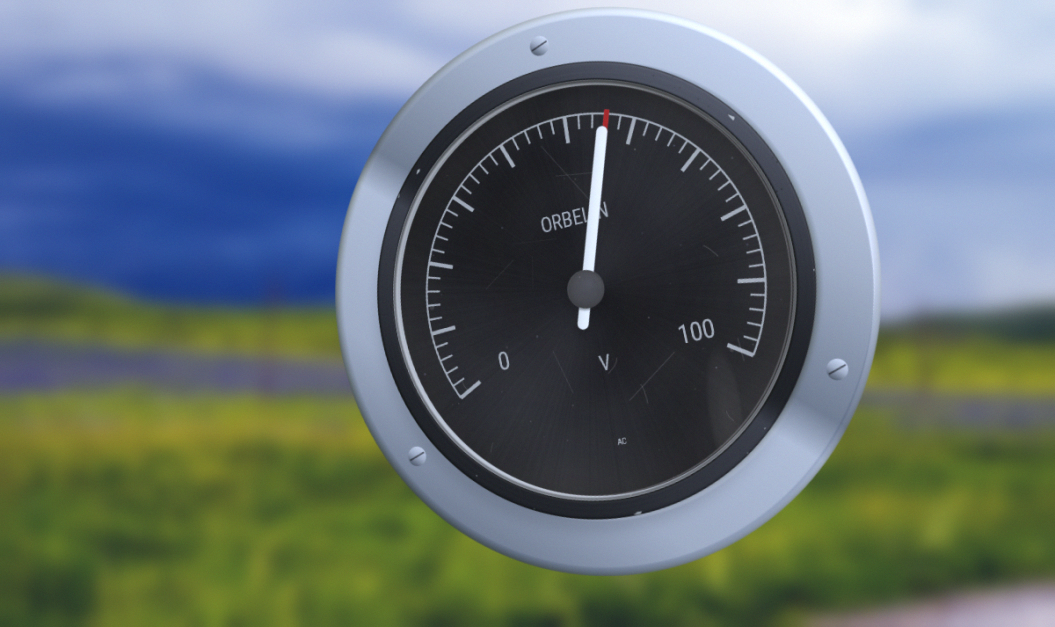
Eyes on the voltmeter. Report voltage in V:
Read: 56 V
